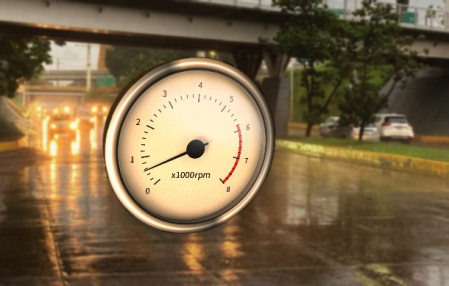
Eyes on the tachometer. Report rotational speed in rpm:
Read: 600 rpm
